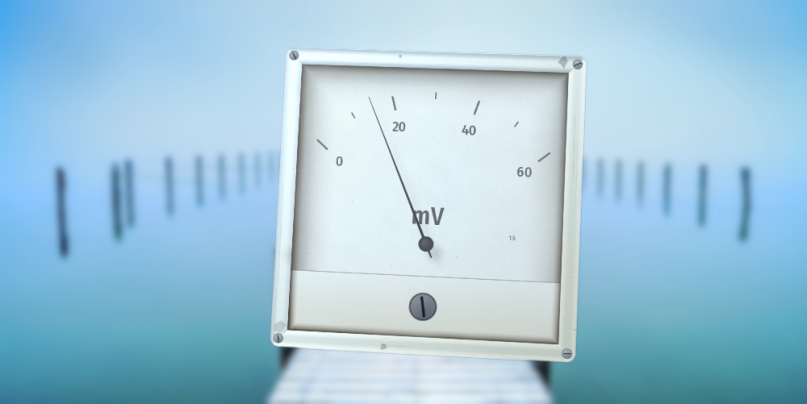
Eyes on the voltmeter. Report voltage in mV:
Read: 15 mV
